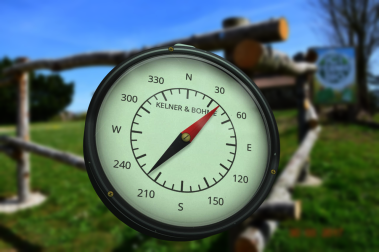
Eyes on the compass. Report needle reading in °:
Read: 40 °
